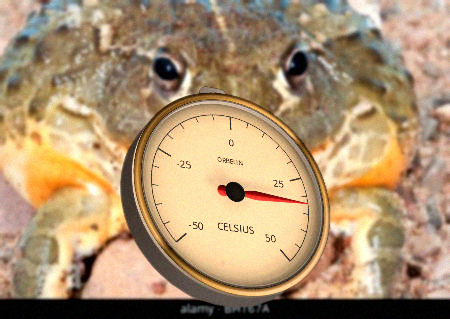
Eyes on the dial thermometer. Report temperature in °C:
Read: 32.5 °C
